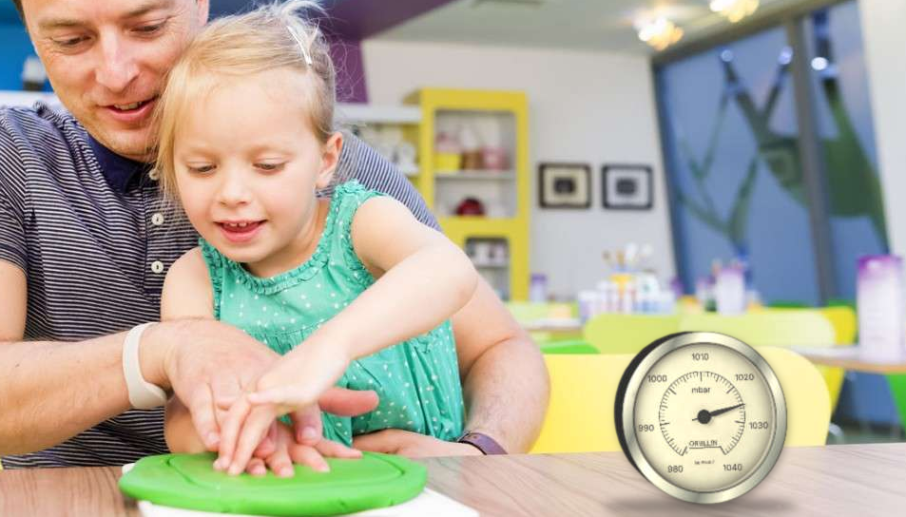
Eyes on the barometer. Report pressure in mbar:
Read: 1025 mbar
